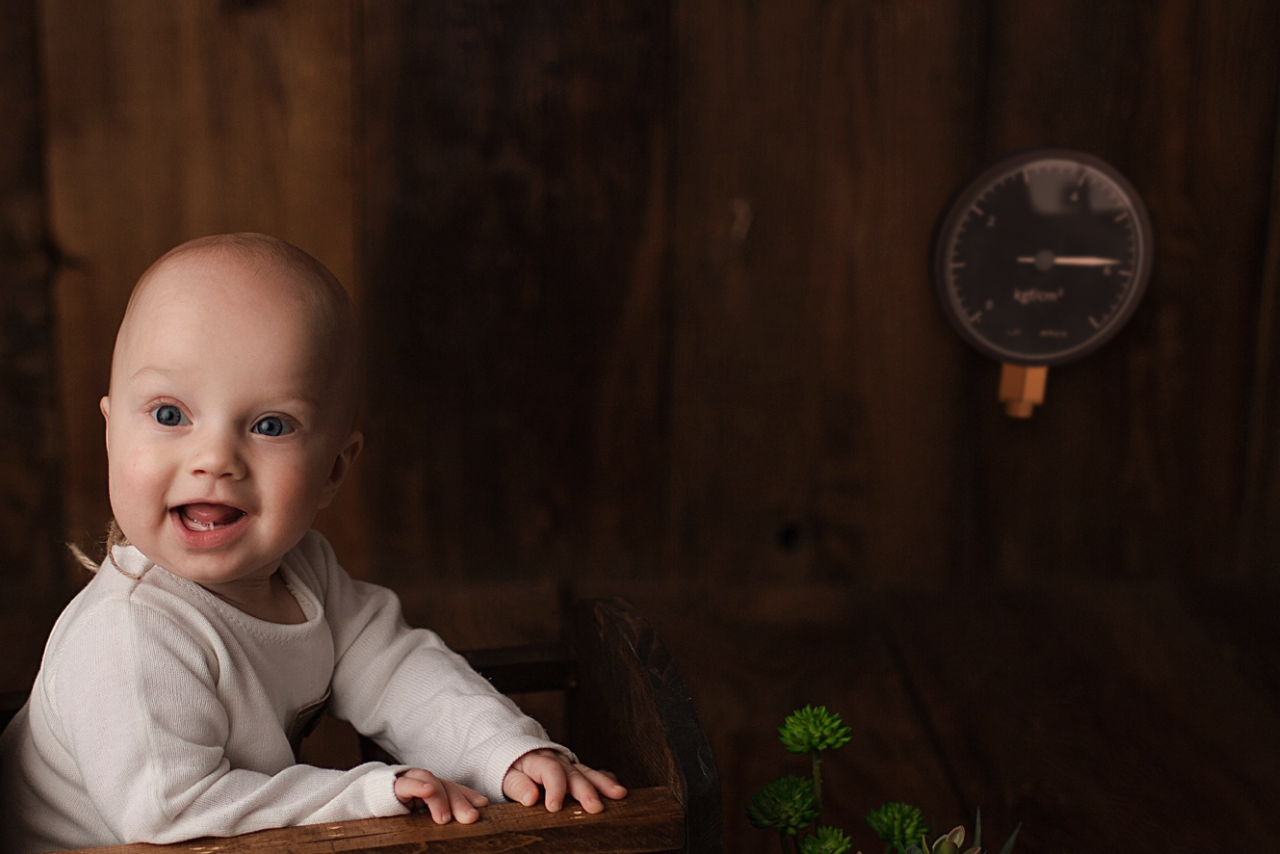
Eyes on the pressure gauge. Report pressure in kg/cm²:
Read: 5.8 kg/cm²
